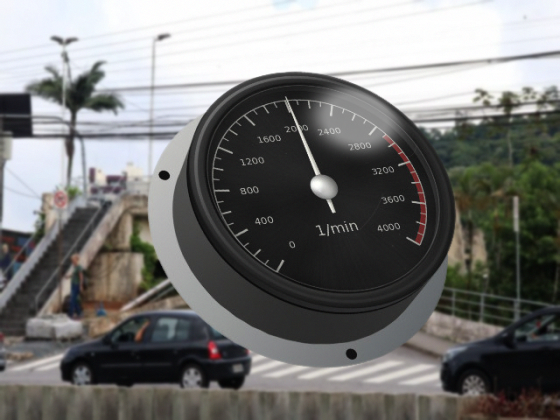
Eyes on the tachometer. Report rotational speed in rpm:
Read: 2000 rpm
